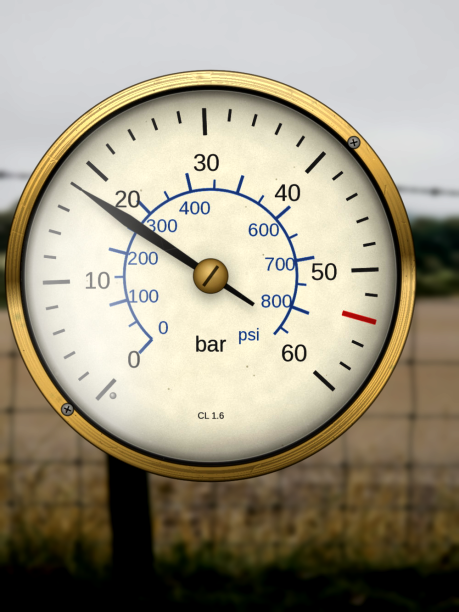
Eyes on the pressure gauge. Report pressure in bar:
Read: 18 bar
